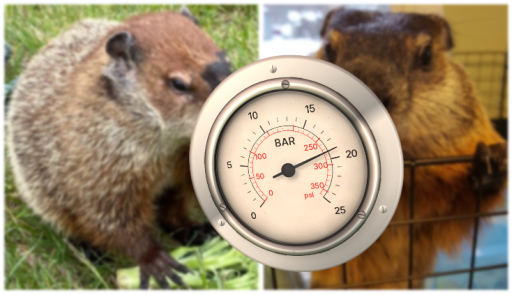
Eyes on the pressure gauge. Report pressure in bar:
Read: 19 bar
